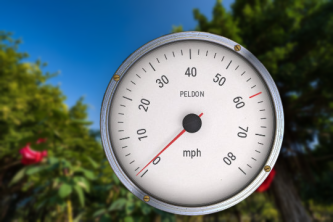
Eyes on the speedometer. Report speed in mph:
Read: 1 mph
